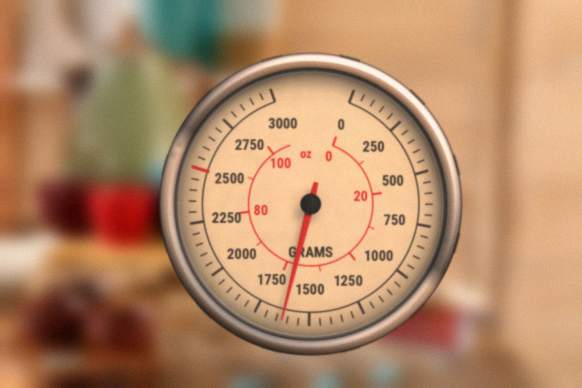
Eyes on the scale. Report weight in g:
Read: 1625 g
